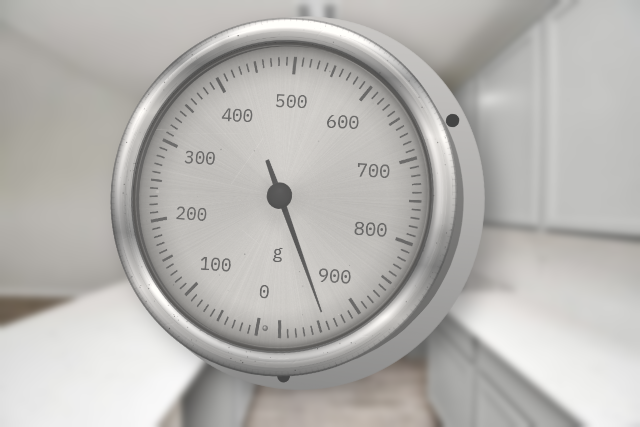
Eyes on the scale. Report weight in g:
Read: 940 g
